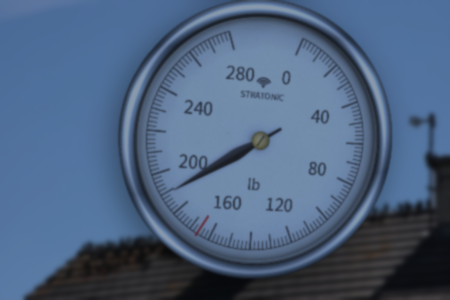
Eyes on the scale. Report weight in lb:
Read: 190 lb
